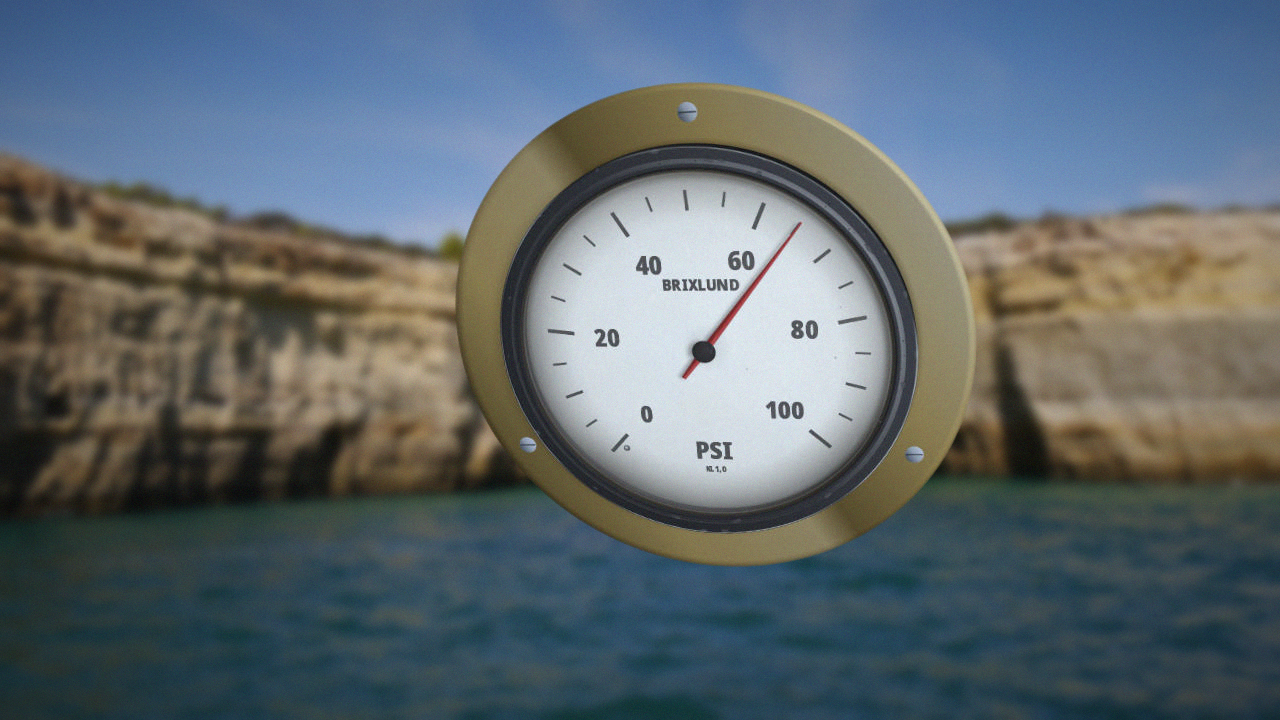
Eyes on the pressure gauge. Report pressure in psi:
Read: 65 psi
